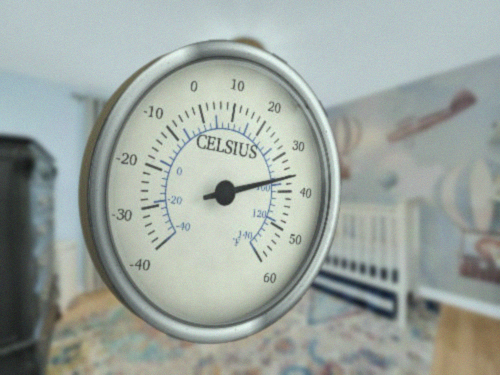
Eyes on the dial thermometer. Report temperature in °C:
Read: 36 °C
